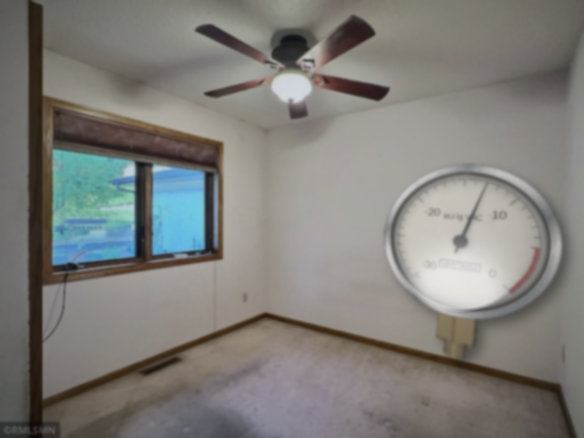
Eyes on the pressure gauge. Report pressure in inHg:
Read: -13 inHg
